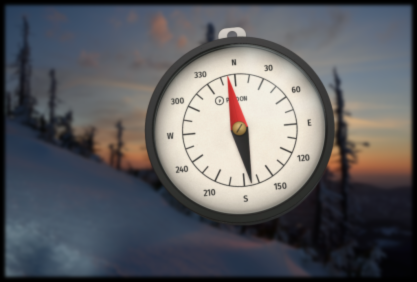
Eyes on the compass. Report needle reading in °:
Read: 352.5 °
